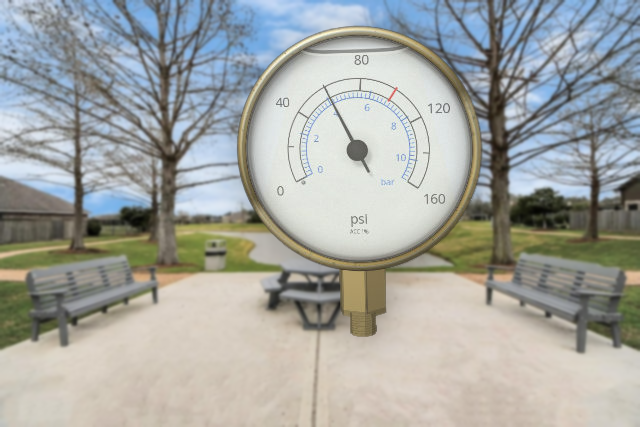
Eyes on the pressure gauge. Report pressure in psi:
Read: 60 psi
